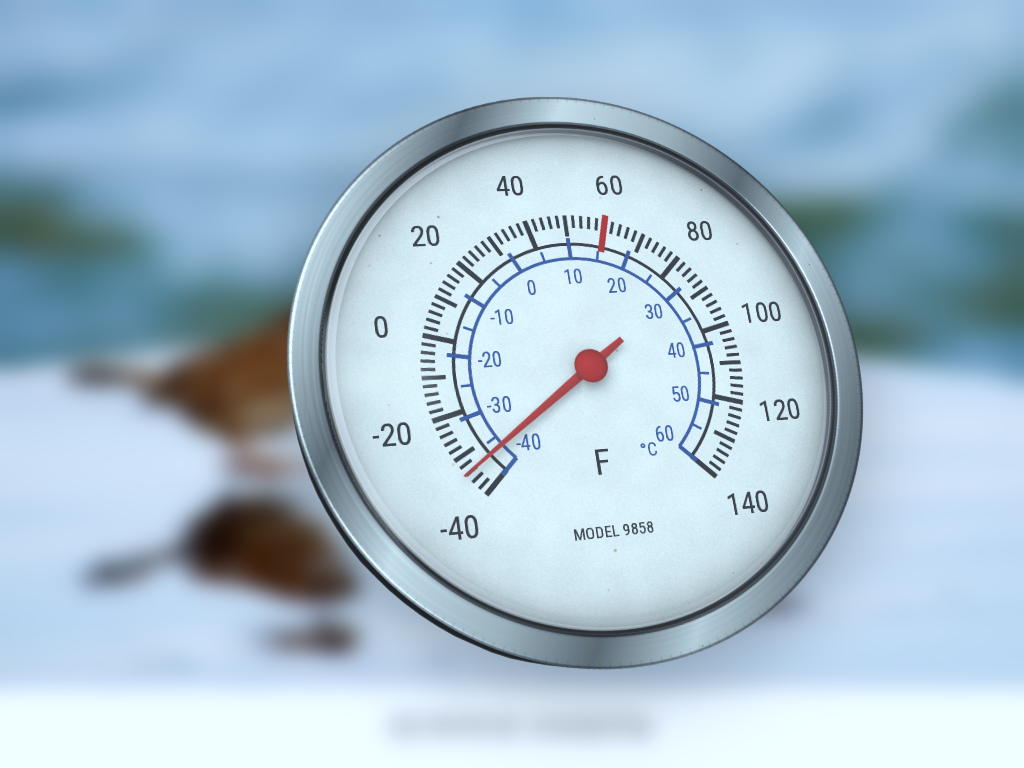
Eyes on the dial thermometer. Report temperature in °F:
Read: -34 °F
